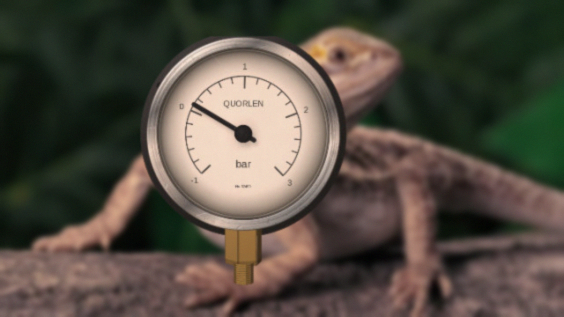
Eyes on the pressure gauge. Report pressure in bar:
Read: 0.1 bar
